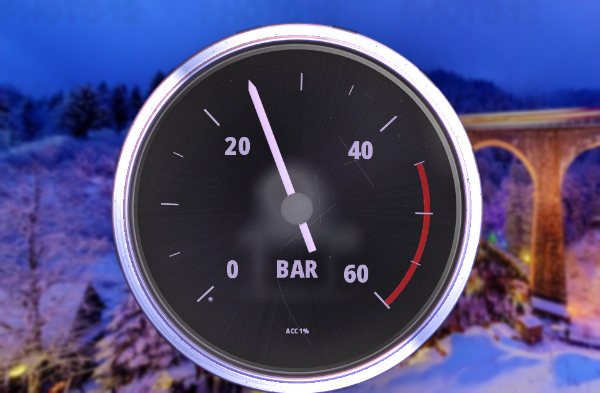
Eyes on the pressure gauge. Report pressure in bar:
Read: 25 bar
